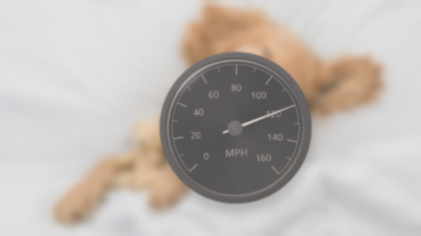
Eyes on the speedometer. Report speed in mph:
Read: 120 mph
